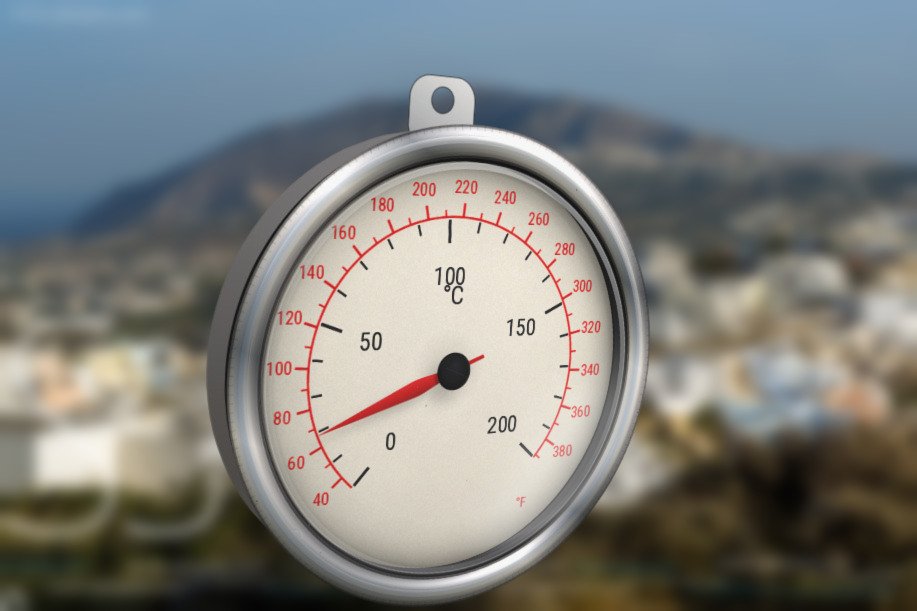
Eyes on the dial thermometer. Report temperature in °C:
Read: 20 °C
